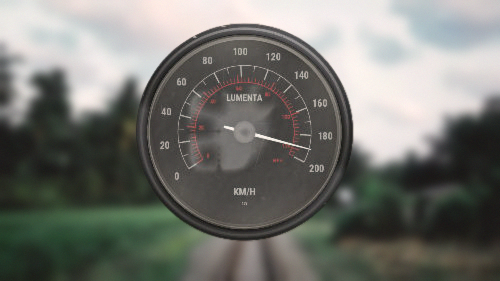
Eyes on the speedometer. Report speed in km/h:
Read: 190 km/h
